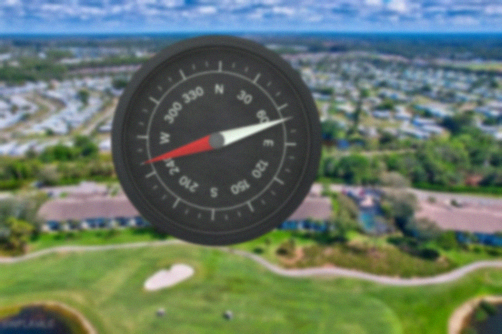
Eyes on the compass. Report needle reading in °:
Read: 250 °
